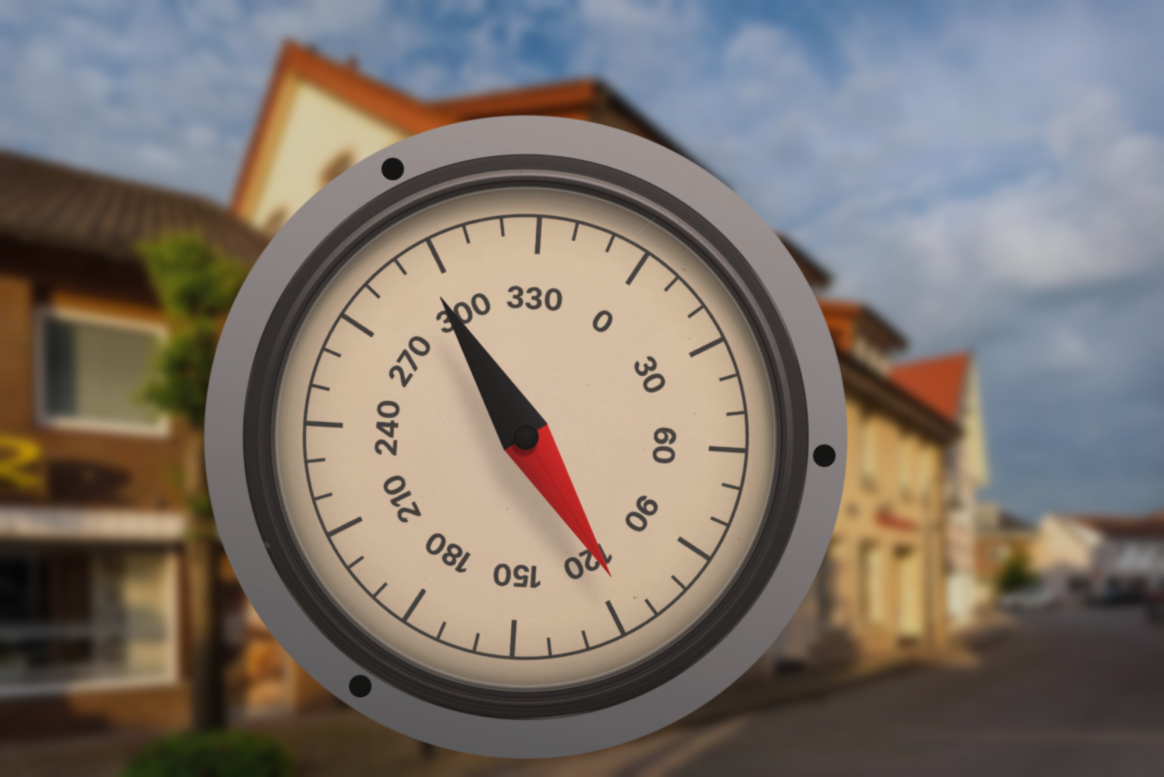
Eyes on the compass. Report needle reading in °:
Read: 115 °
